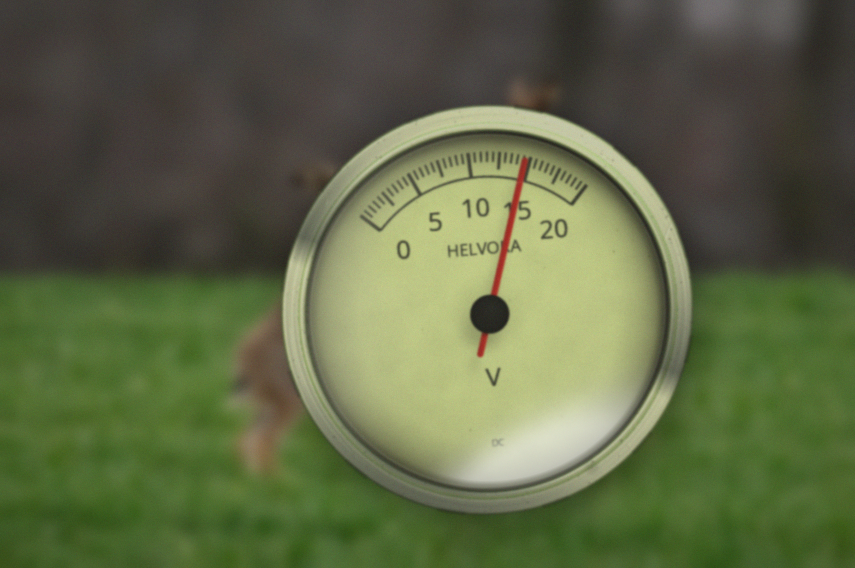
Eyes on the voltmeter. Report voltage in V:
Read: 14.5 V
